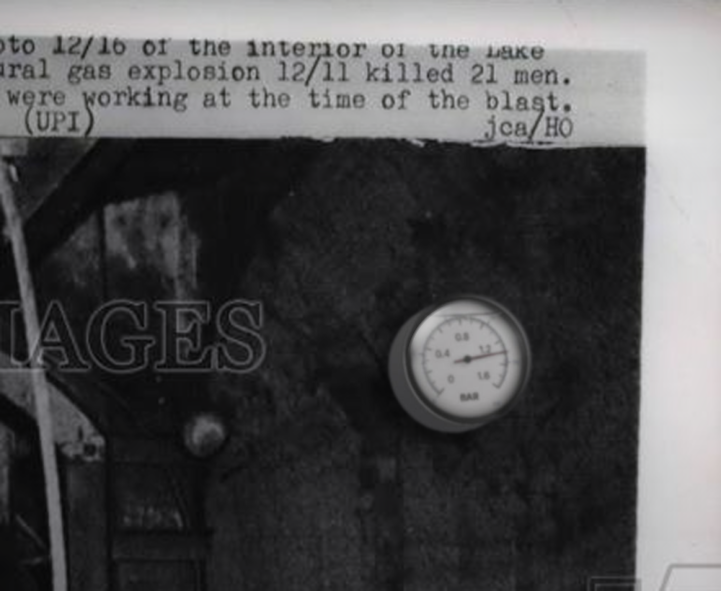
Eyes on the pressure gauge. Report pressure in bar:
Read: 1.3 bar
